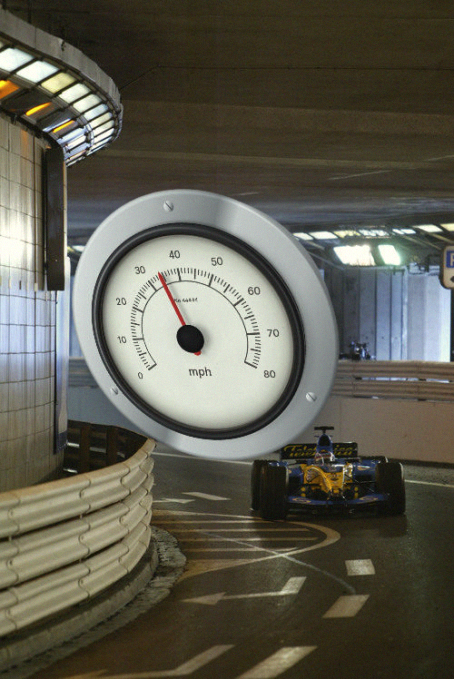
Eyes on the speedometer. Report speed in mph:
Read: 35 mph
